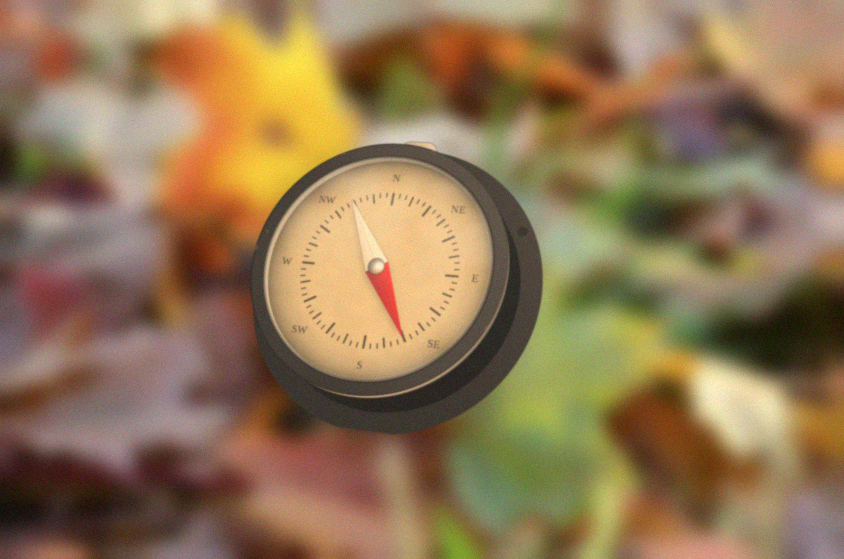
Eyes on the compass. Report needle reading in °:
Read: 150 °
